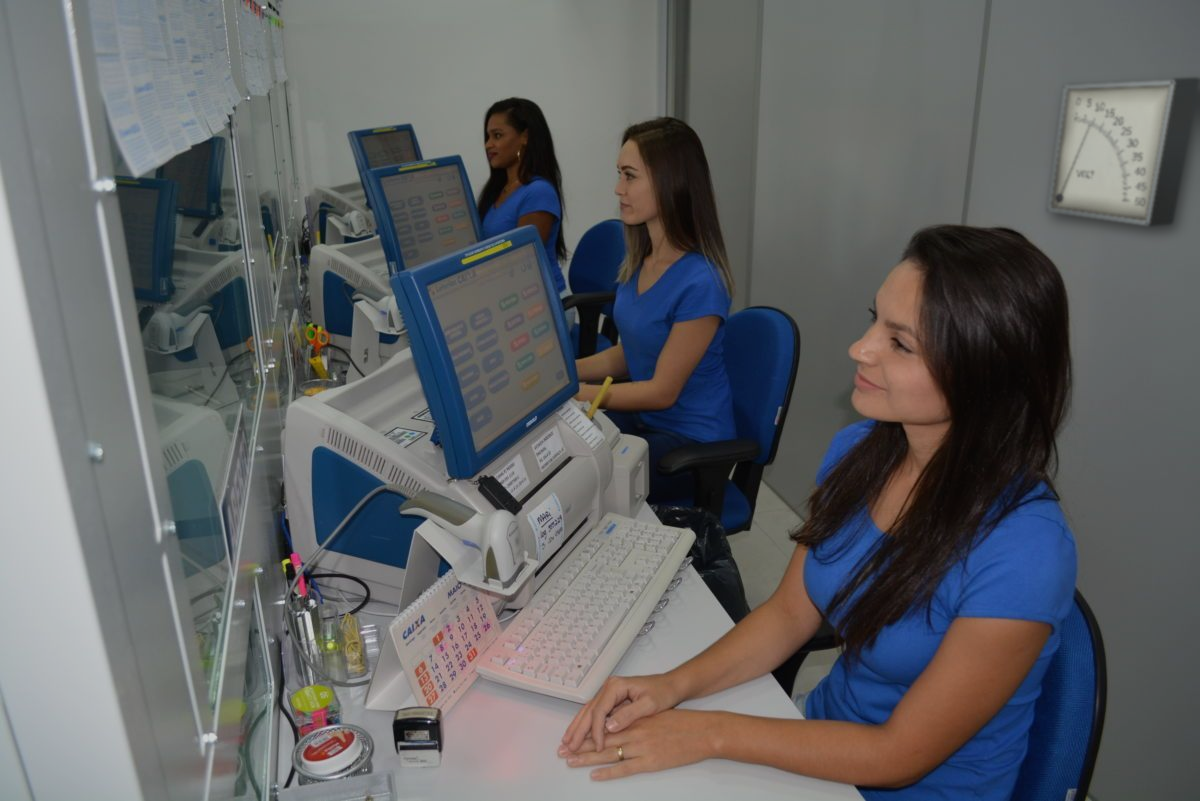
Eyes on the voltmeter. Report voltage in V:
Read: 10 V
